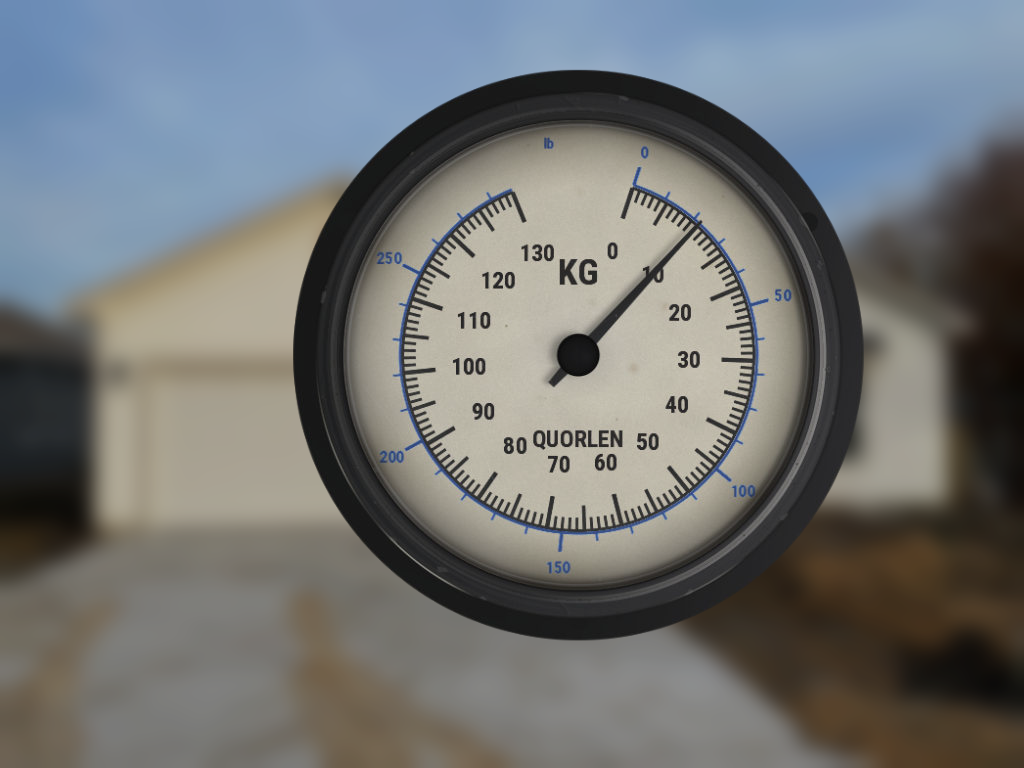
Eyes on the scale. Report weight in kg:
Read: 10 kg
